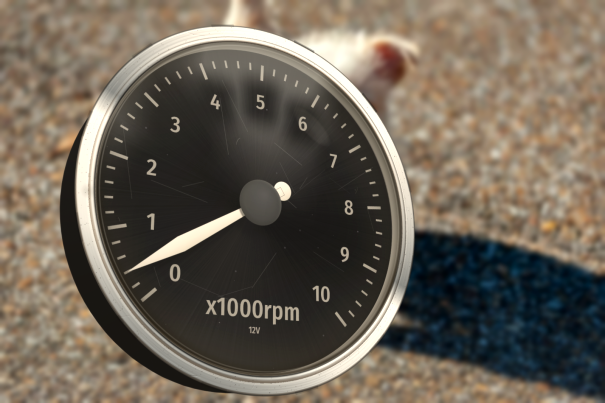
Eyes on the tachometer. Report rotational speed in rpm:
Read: 400 rpm
